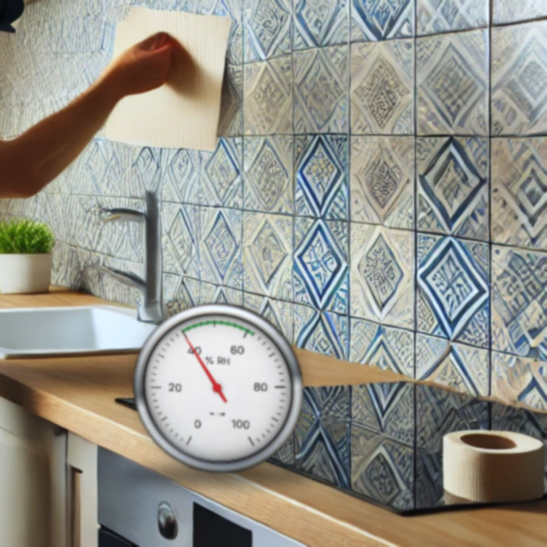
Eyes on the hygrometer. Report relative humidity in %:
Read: 40 %
